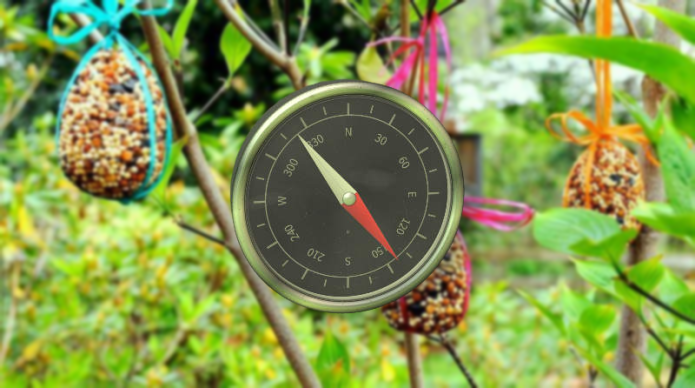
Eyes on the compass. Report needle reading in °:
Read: 142.5 °
